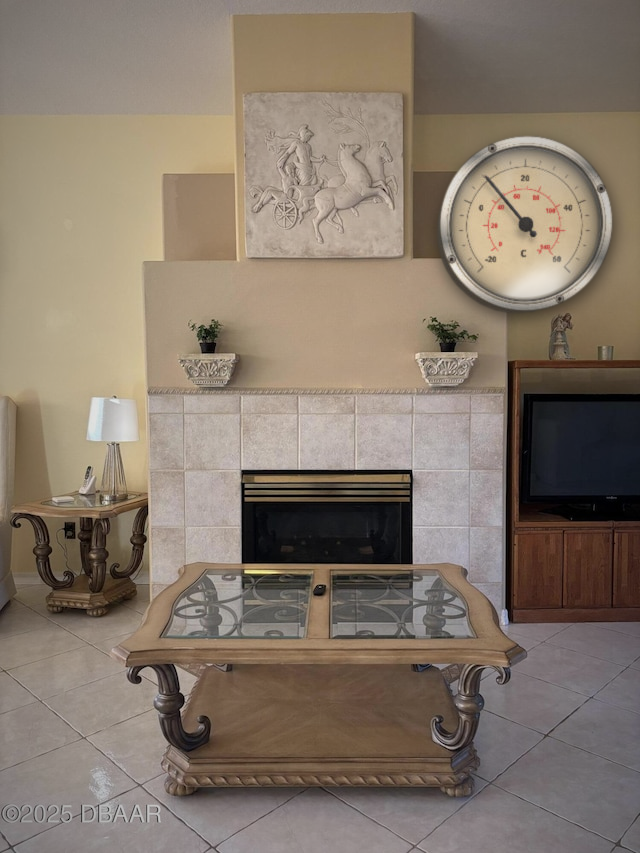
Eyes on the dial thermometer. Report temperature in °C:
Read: 8 °C
